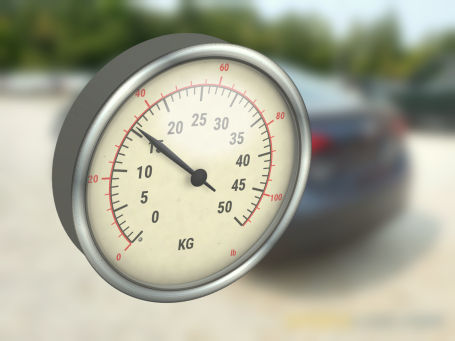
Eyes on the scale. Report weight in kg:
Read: 15.5 kg
